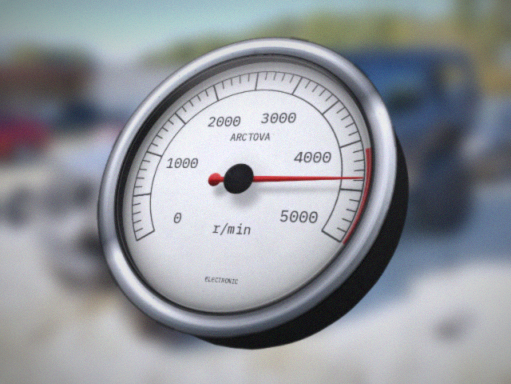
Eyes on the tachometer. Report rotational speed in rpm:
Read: 4400 rpm
